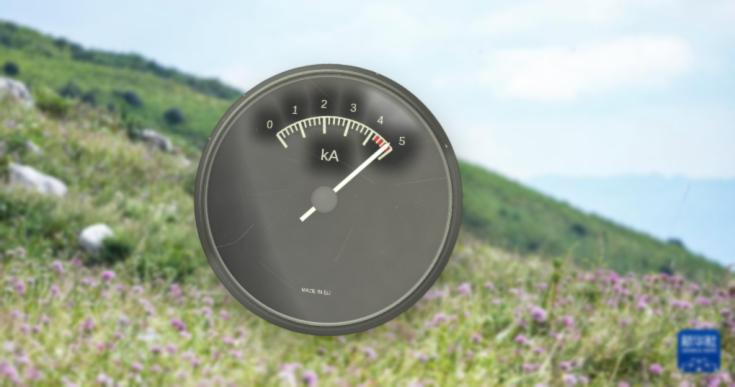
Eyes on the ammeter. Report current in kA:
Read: 4.8 kA
